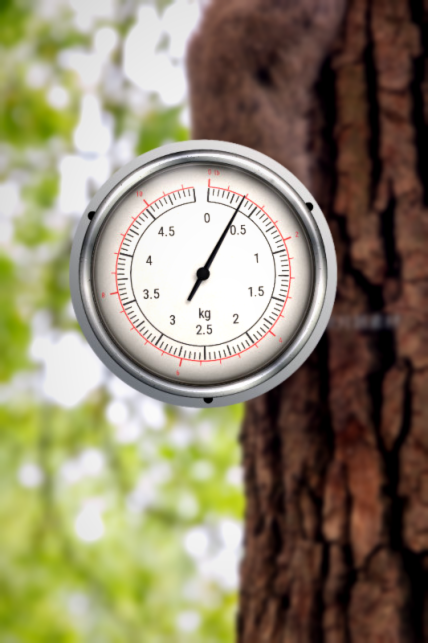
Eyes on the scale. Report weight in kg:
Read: 0.35 kg
